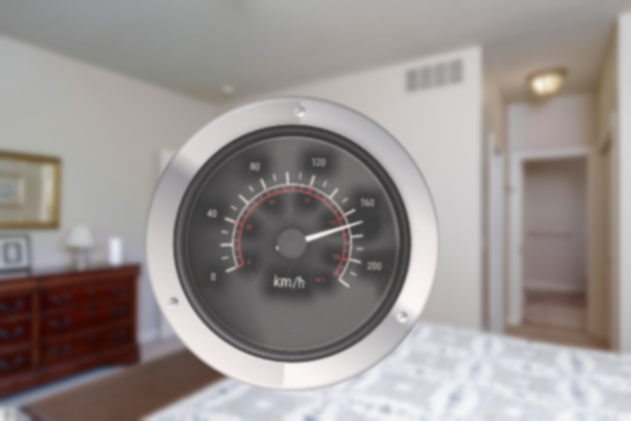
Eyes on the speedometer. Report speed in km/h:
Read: 170 km/h
